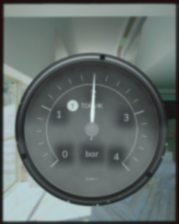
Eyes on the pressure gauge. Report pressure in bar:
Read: 2 bar
